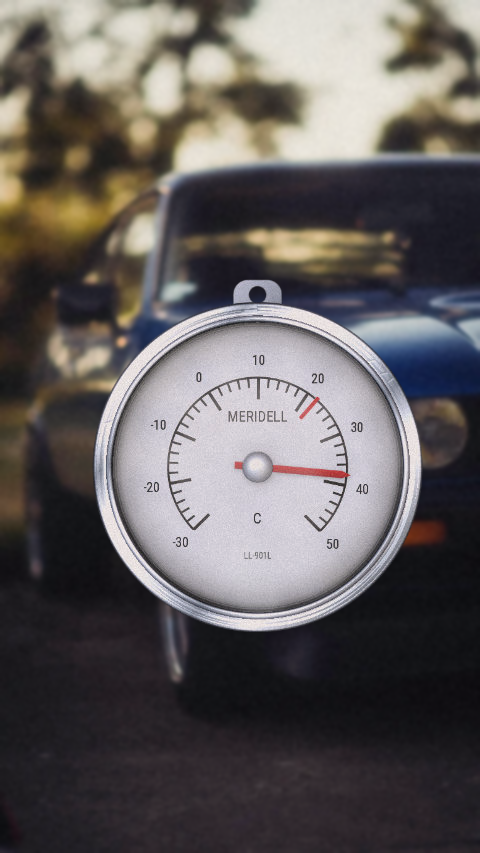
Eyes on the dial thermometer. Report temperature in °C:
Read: 38 °C
